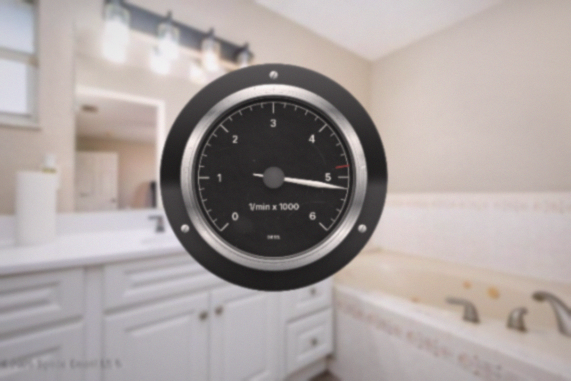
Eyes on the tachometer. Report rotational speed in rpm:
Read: 5200 rpm
